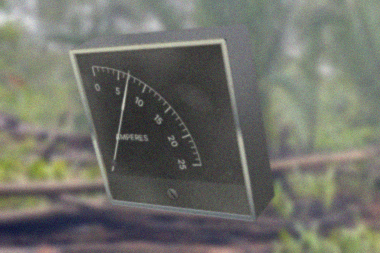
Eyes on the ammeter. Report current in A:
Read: 7 A
